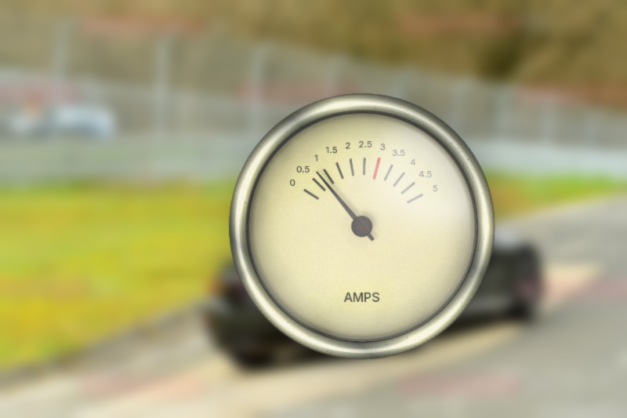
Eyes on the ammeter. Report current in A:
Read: 0.75 A
